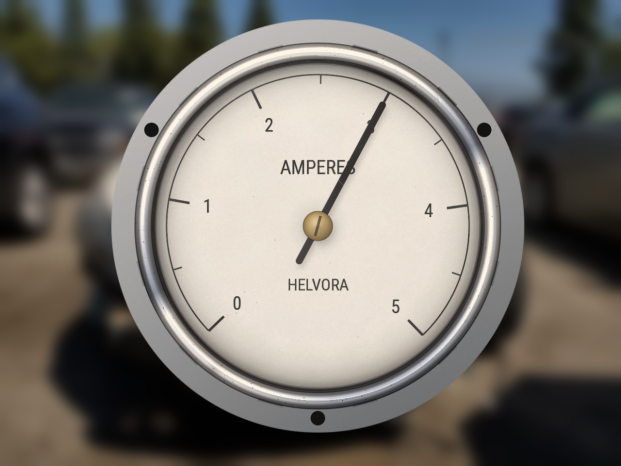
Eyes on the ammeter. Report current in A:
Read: 3 A
